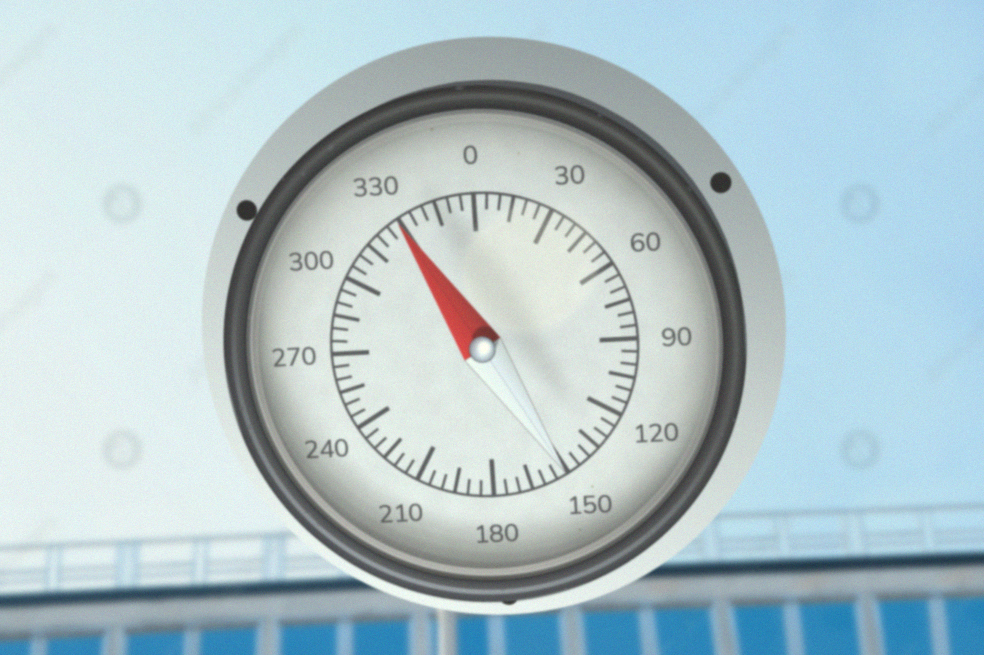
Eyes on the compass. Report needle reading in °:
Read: 330 °
